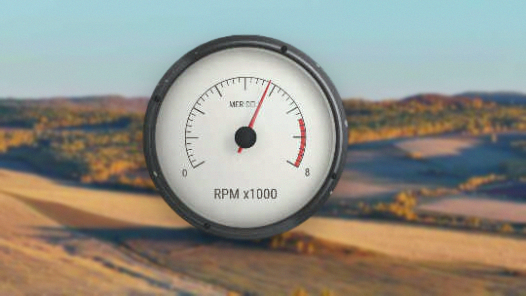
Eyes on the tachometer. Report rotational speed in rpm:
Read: 4800 rpm
